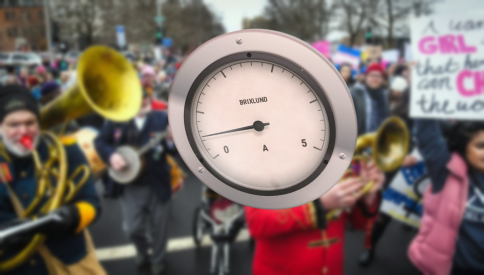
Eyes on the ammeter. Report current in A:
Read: 0.5 A
